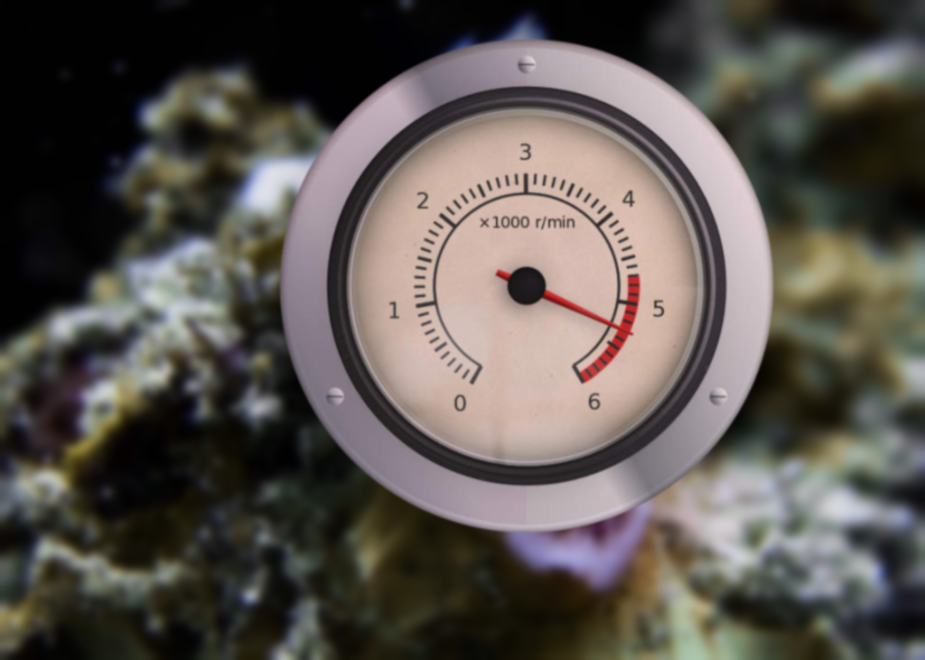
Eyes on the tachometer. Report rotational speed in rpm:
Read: 5300 rpm
